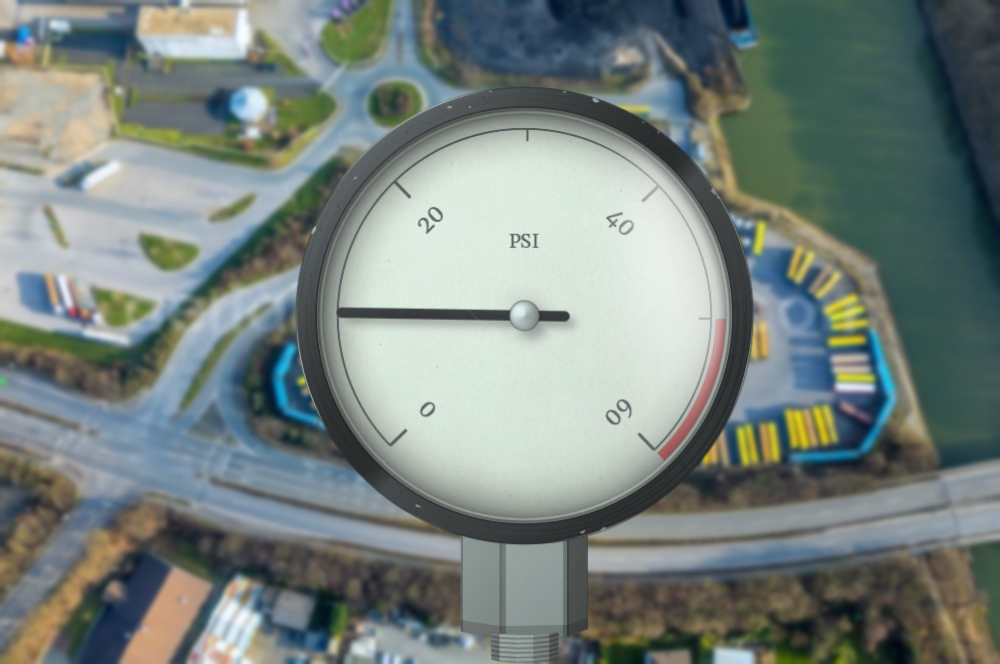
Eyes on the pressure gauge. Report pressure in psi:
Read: 10 psi
